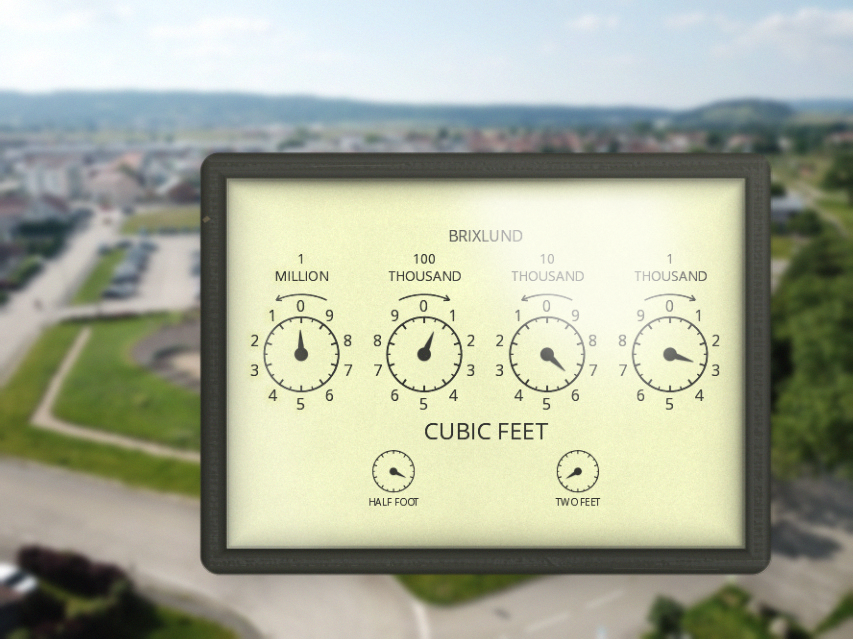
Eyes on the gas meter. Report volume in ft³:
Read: 6300 ft³
